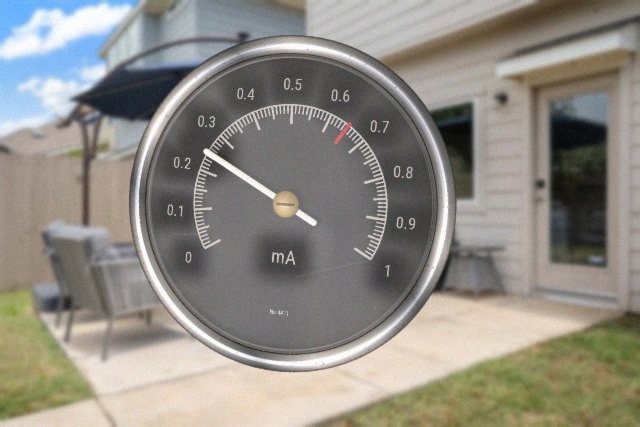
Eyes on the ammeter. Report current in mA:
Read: 0.25 mA
